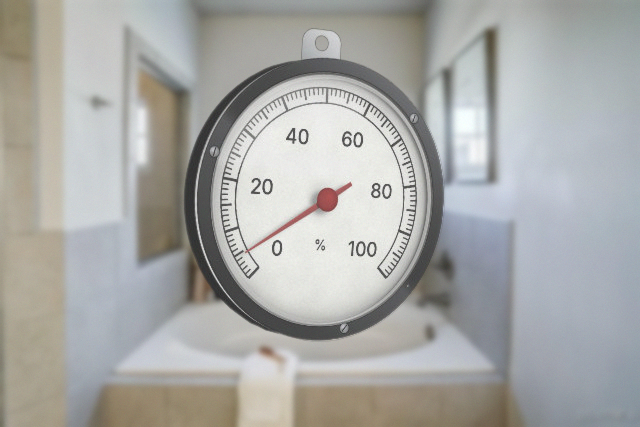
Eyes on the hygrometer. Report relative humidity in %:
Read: 5 %
